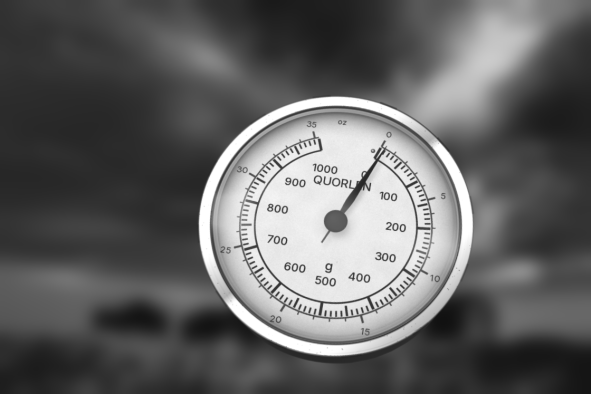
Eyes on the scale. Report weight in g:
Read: 10 g
